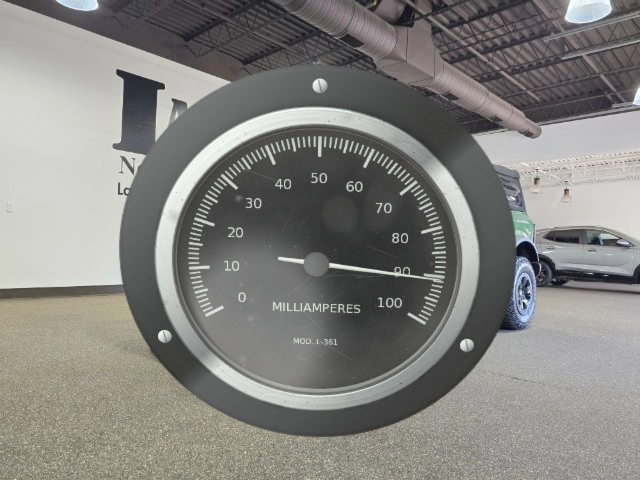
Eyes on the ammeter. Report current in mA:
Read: 90 mA
